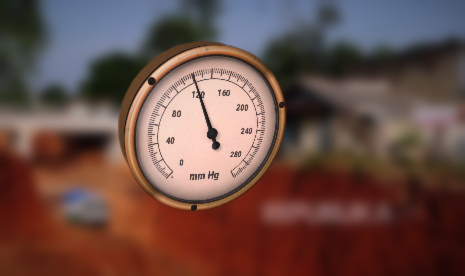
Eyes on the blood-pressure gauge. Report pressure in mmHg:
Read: 120 mmHg
